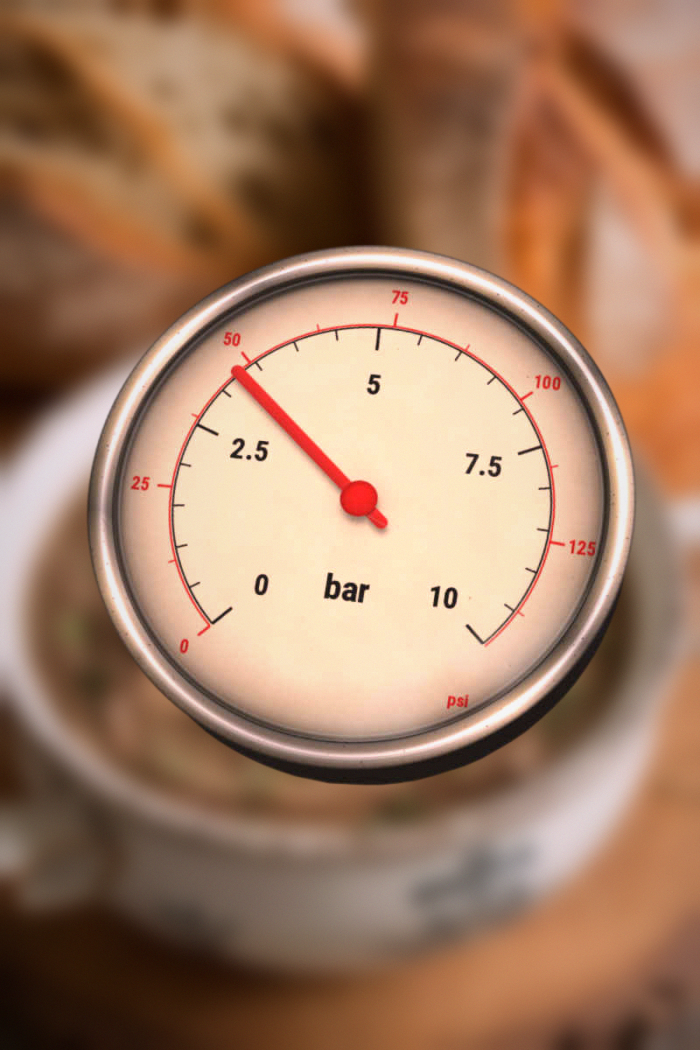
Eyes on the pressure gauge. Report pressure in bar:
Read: 3.25 bar
